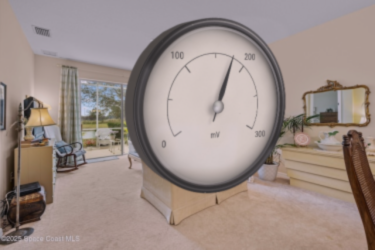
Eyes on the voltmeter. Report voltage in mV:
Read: 175 mV
